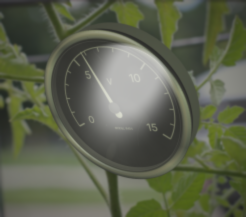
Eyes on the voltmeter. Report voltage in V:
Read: 6 V
